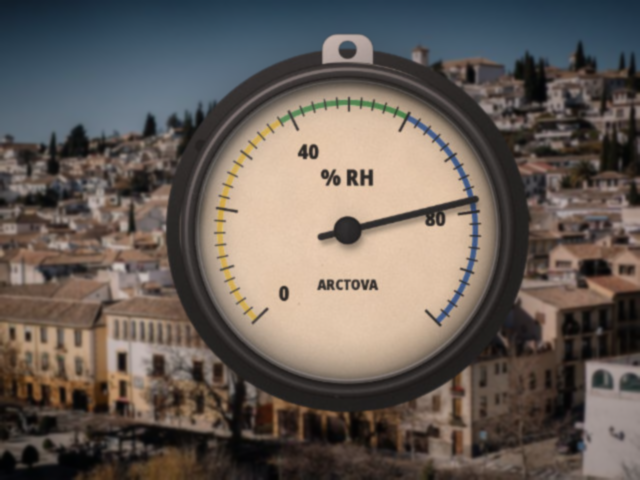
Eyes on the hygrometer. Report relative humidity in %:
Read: 78 %
